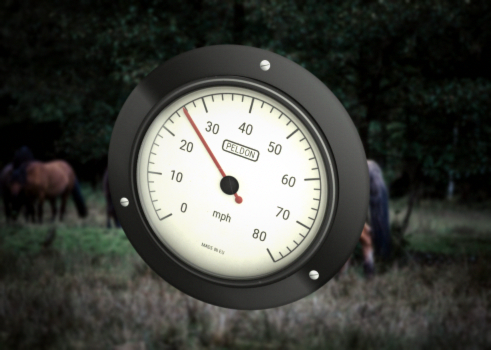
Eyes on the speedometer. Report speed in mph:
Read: 26 mph
